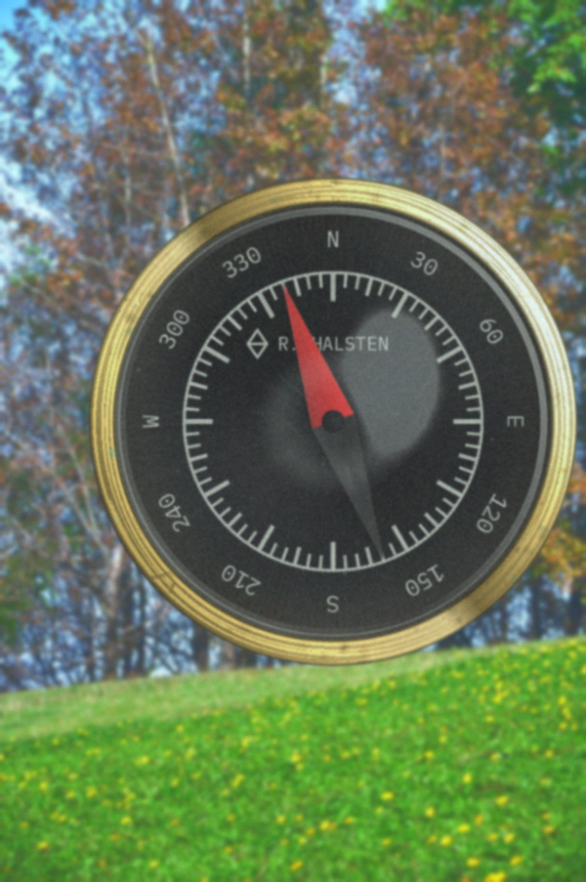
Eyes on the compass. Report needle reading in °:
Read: 340 °
